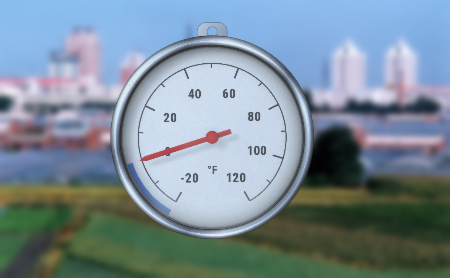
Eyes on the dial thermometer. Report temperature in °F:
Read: 0 °F
